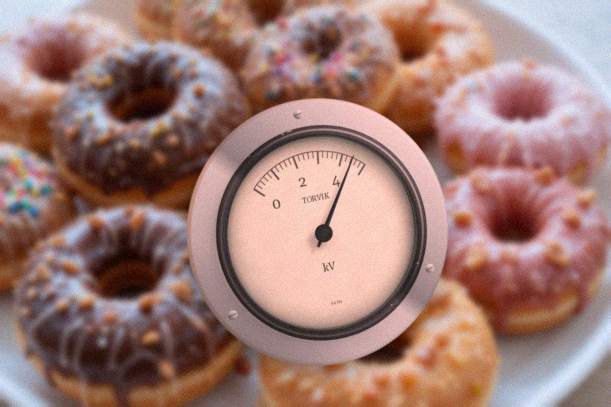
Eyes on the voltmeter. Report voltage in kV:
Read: 4.4 kV
